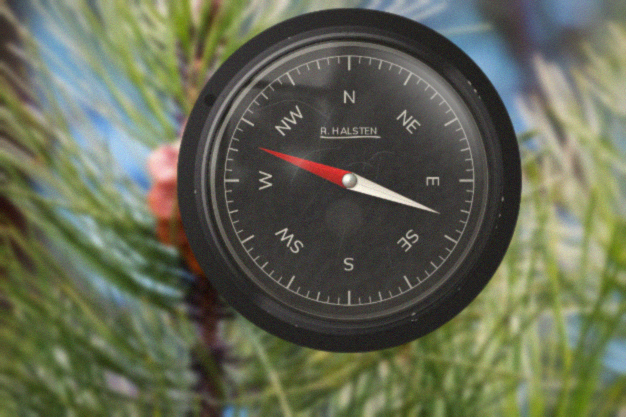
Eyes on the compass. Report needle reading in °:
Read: 290 °
